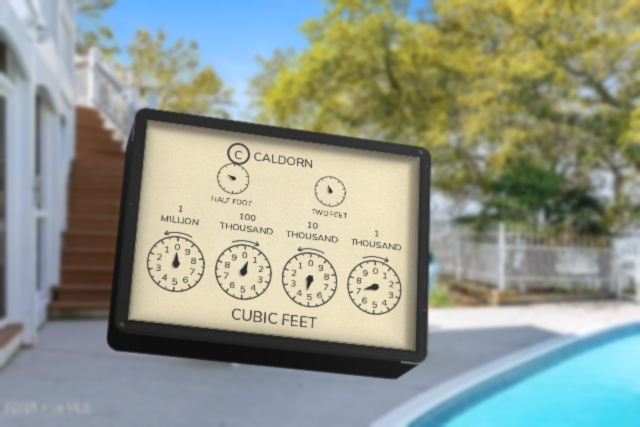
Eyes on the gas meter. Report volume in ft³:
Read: 4700 ft³
